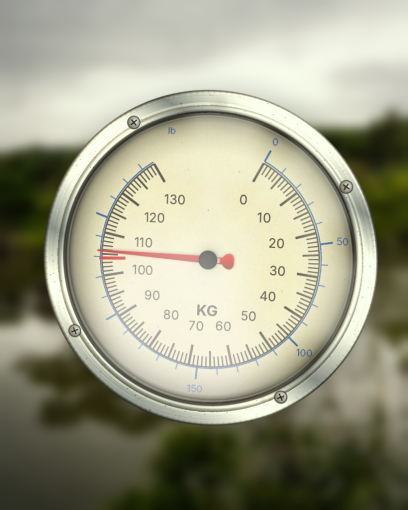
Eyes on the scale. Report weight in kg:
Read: 106 kg
